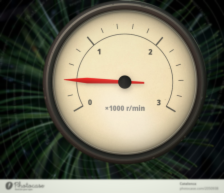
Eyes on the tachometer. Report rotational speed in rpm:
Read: 400 rpm
